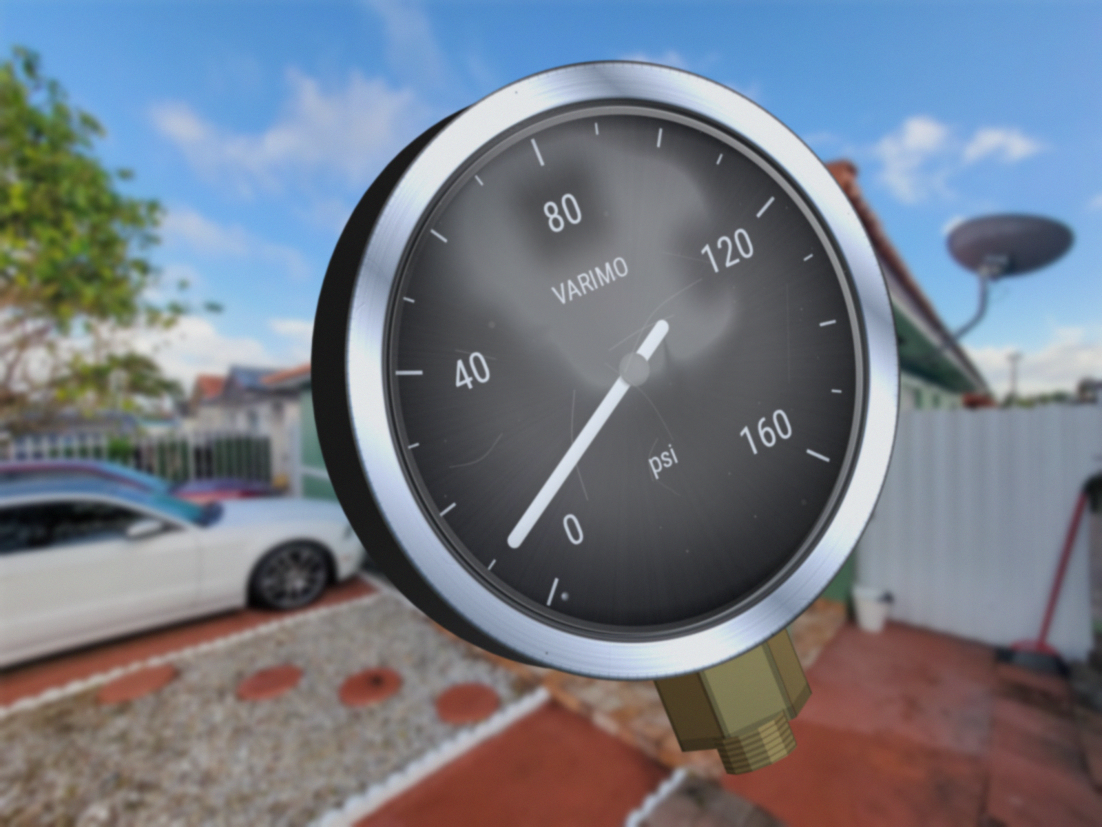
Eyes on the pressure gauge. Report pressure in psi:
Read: 10 psi
